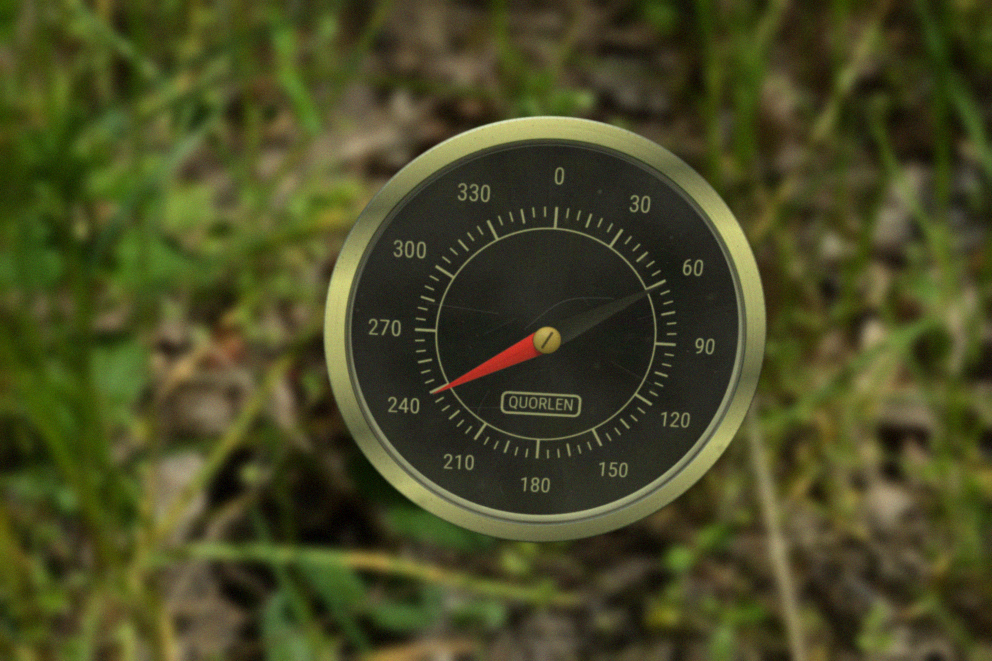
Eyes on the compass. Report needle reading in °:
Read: 240 °
